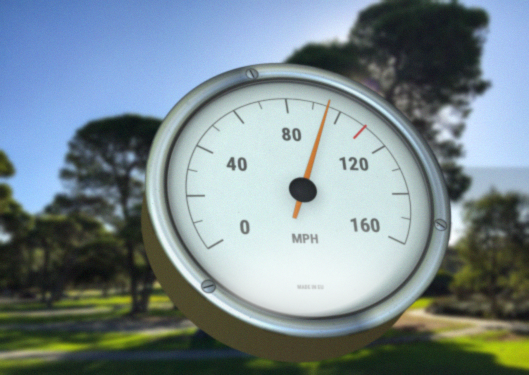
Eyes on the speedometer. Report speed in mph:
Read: 95 mph
